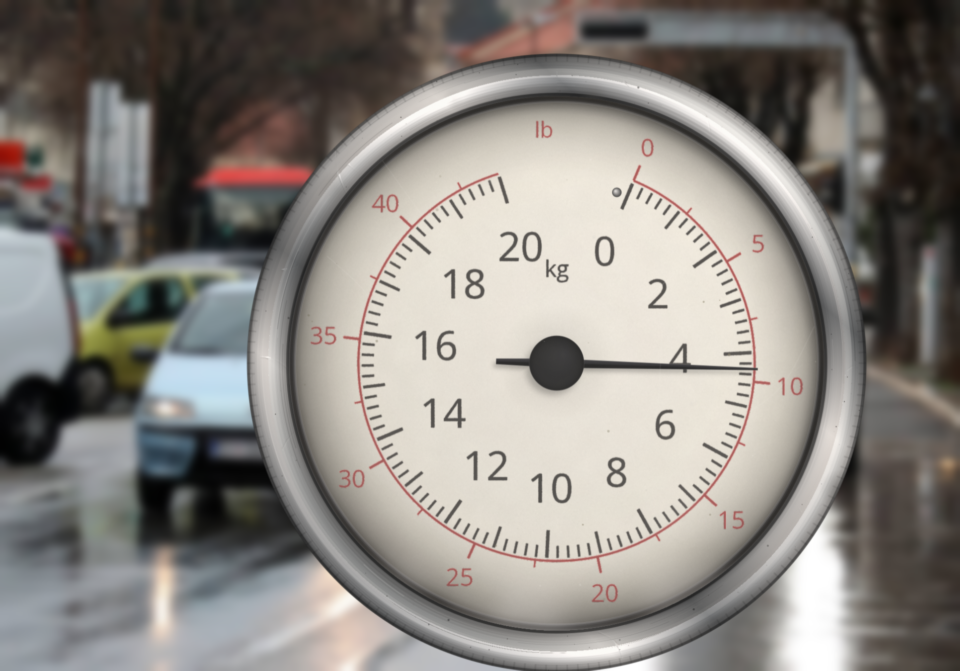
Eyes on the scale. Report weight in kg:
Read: 4.3 kg
